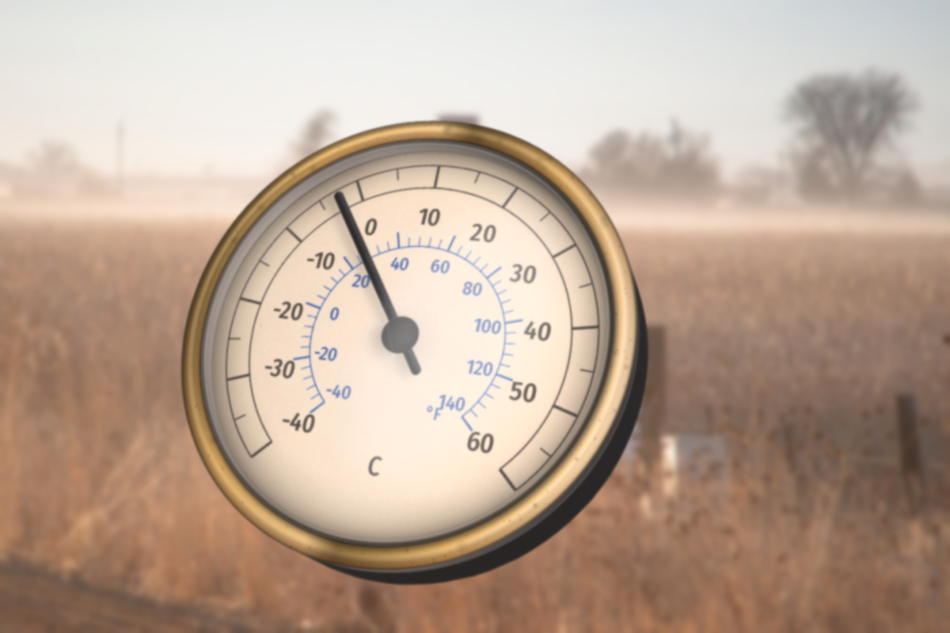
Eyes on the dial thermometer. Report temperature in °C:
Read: -2.5 °C
